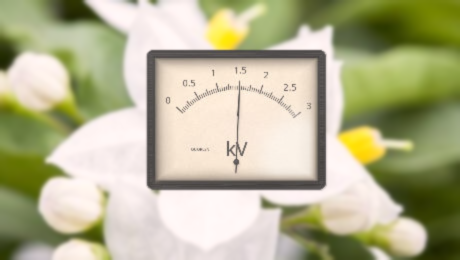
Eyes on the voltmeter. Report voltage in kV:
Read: 1.5 kV
